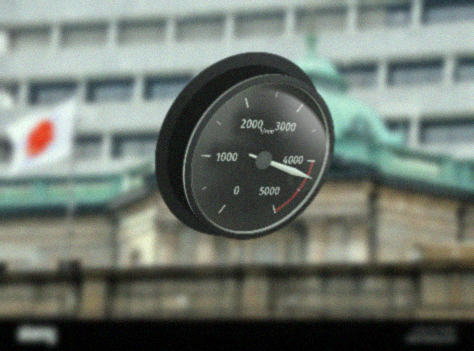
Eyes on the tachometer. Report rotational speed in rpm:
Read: 4250 rpm
